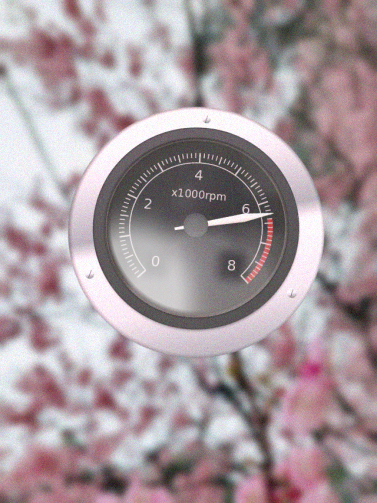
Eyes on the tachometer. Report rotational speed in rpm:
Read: 6300 rpm
